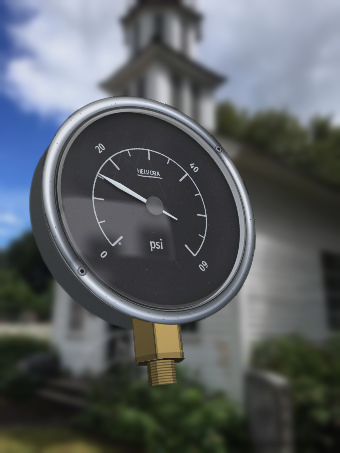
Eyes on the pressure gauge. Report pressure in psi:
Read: 15 psi
